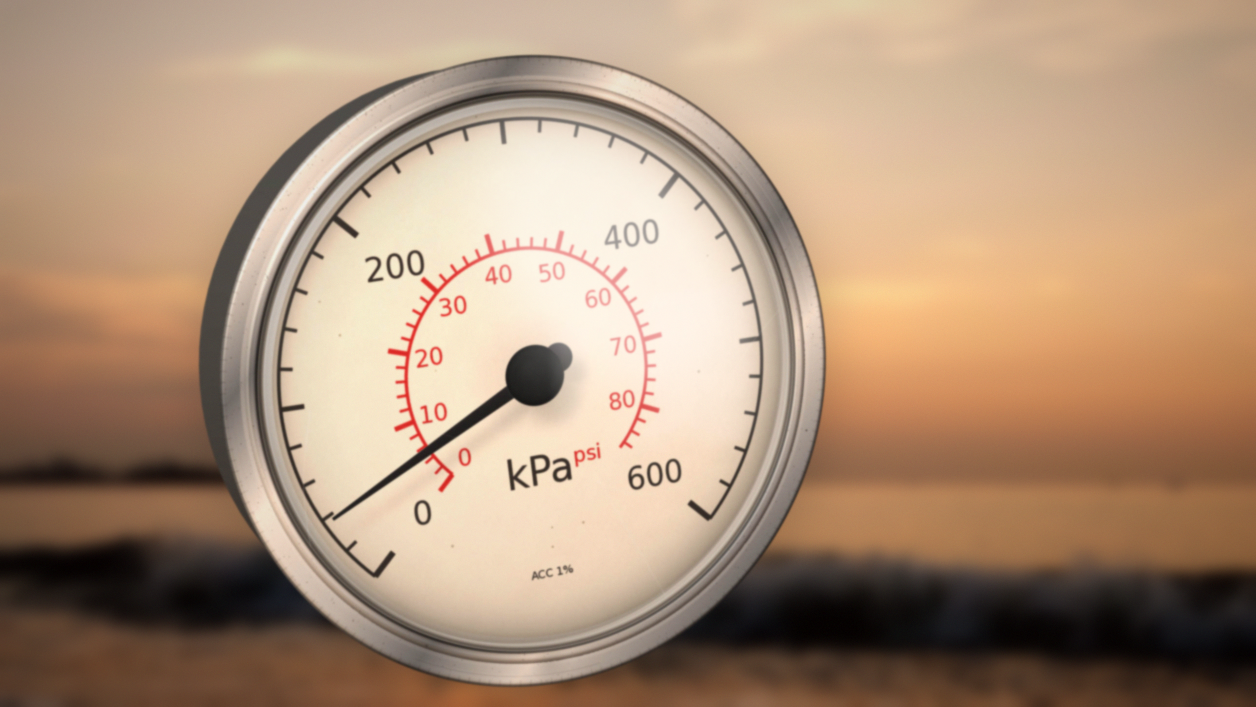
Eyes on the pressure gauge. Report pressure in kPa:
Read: 40 kPa
